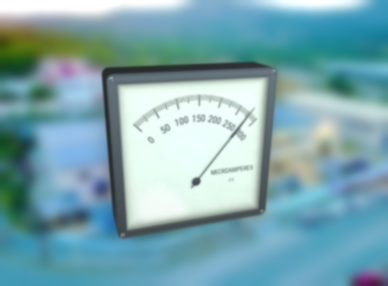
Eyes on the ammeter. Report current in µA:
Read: 275 µA
